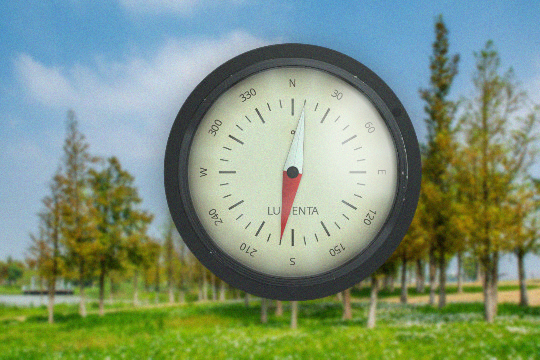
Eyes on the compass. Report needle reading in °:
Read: 190 °
